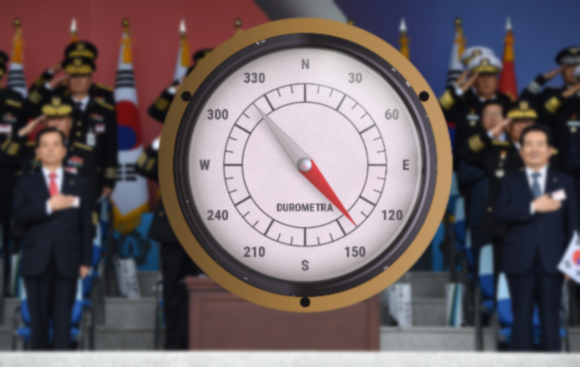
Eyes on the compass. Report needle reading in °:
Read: 140 °
